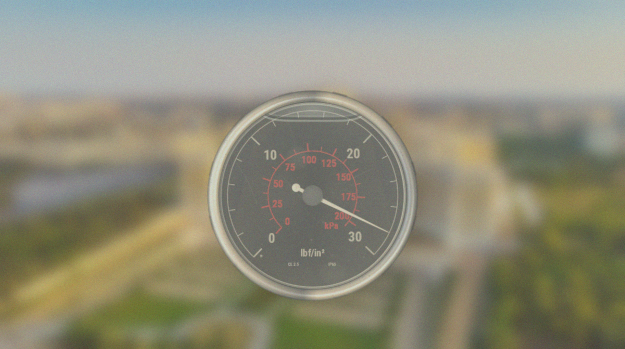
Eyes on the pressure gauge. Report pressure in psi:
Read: 28 psi
